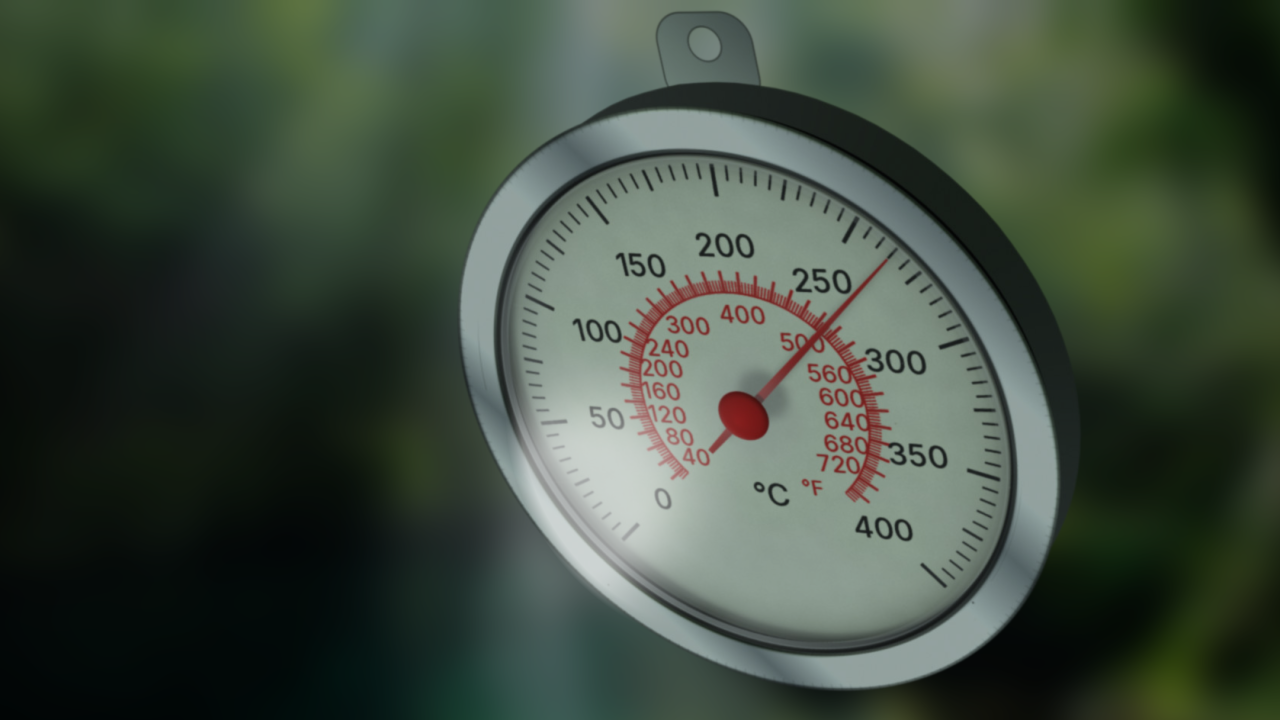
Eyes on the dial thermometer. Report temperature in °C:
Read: 265 °C
